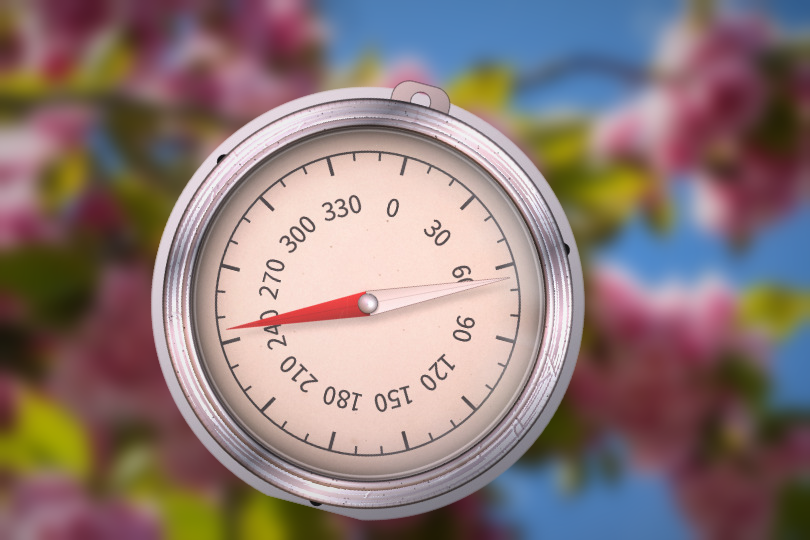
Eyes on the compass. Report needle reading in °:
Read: 245 °
